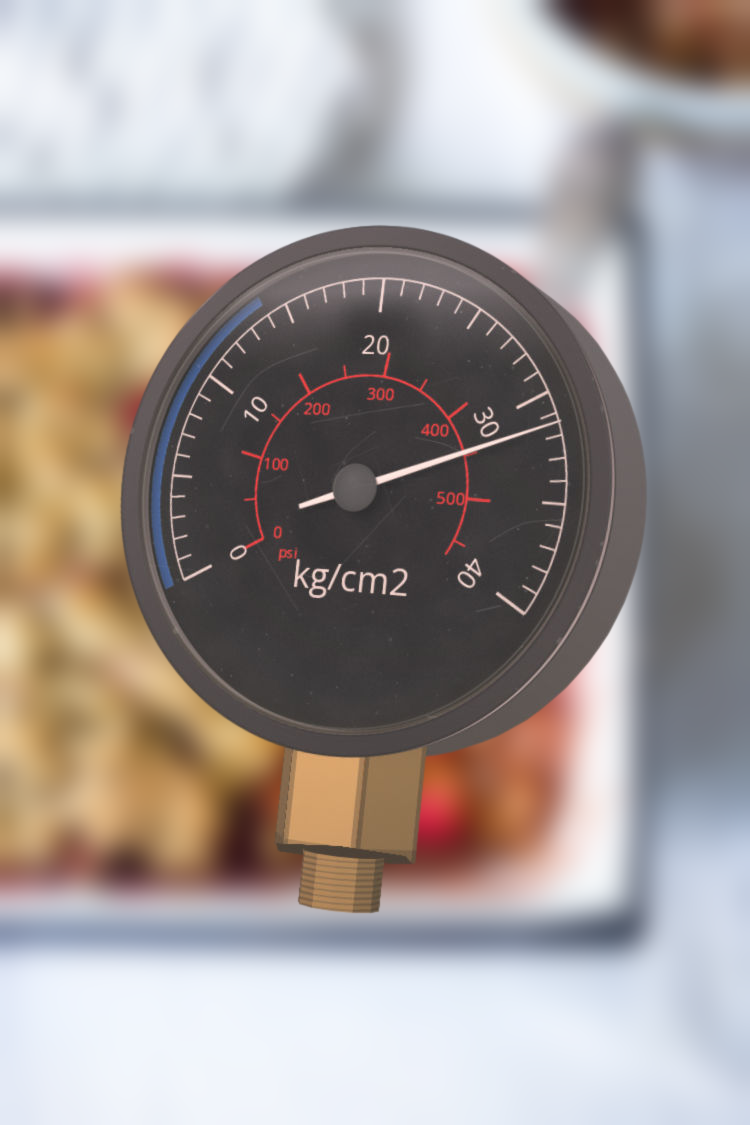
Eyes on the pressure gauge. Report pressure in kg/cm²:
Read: 31.5 kg/cm²
